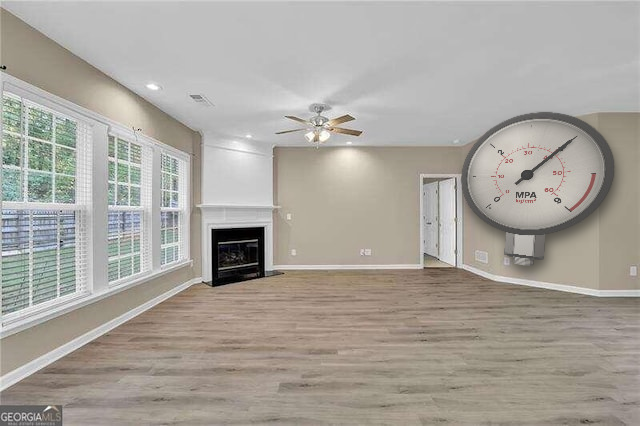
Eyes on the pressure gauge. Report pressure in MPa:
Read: 4 MPa
